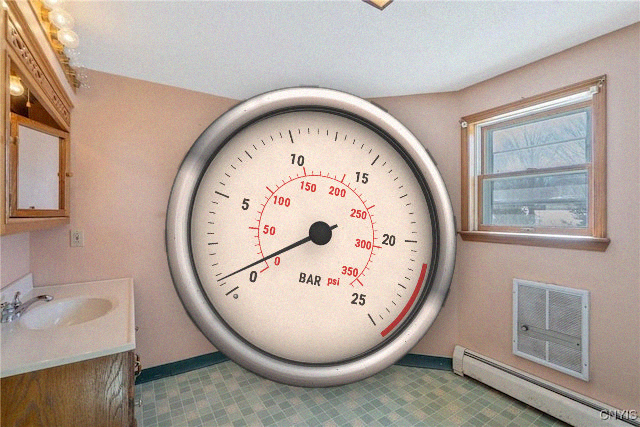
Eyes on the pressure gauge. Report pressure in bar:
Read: 0.75 bar
